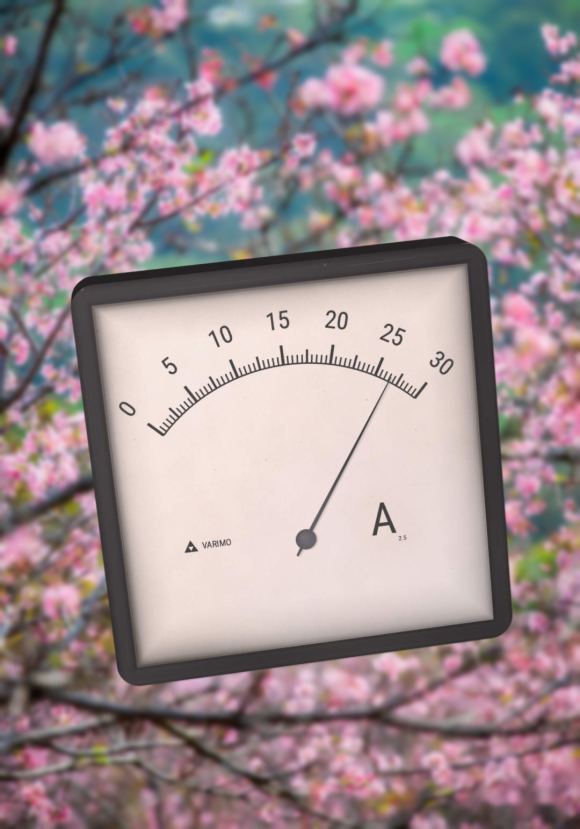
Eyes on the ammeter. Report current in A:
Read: 26.5 A
